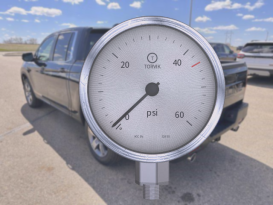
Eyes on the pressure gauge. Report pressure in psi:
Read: 1 psi
